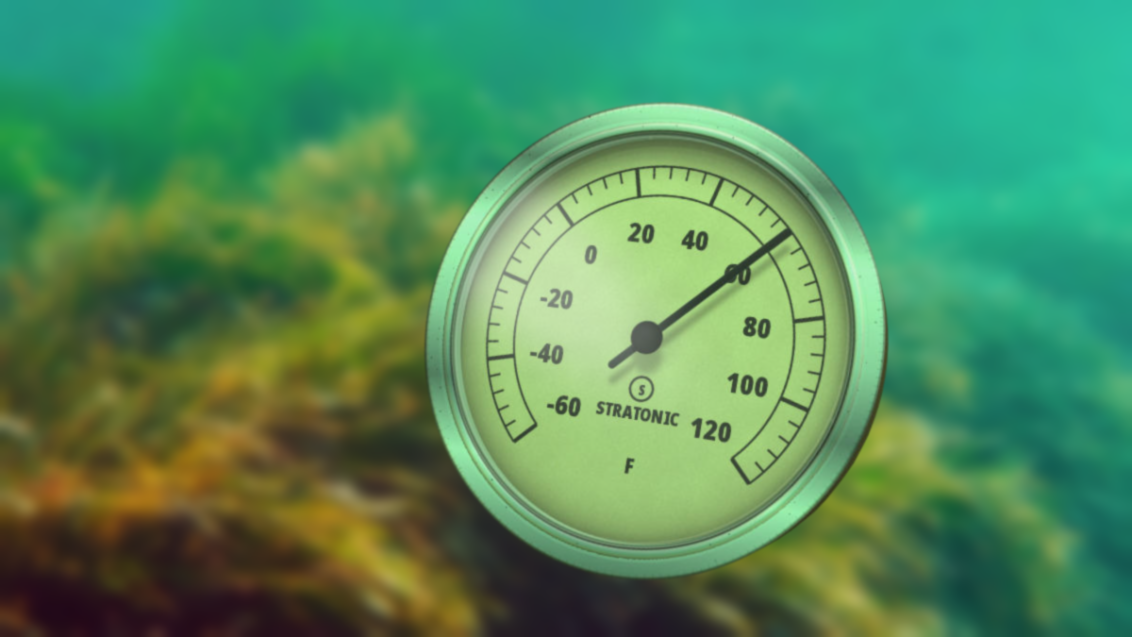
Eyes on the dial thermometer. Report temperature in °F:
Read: 60 °F
